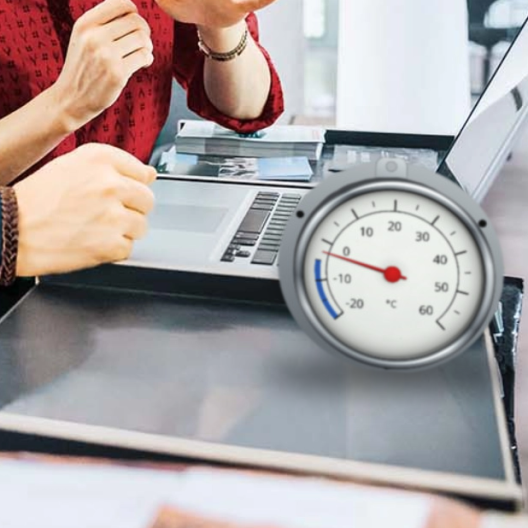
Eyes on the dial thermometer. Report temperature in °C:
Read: -2.5 °C
